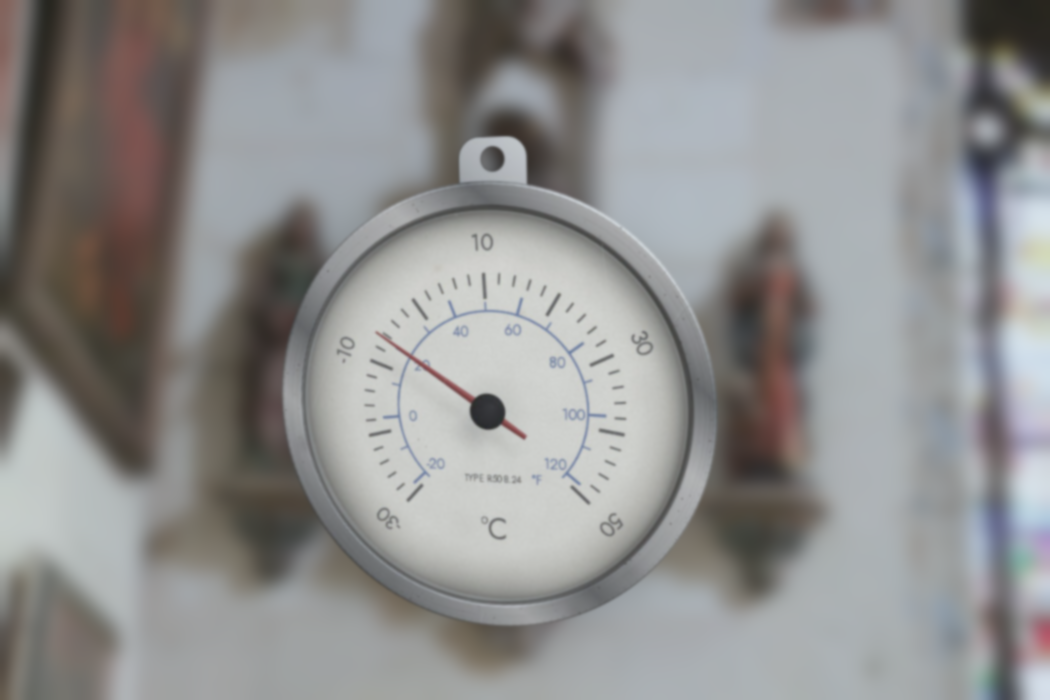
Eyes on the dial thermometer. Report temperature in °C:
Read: -6 °C
